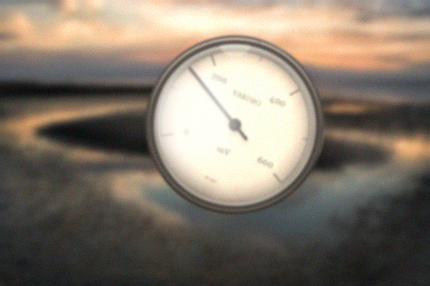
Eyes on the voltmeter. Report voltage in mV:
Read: 150 mV
